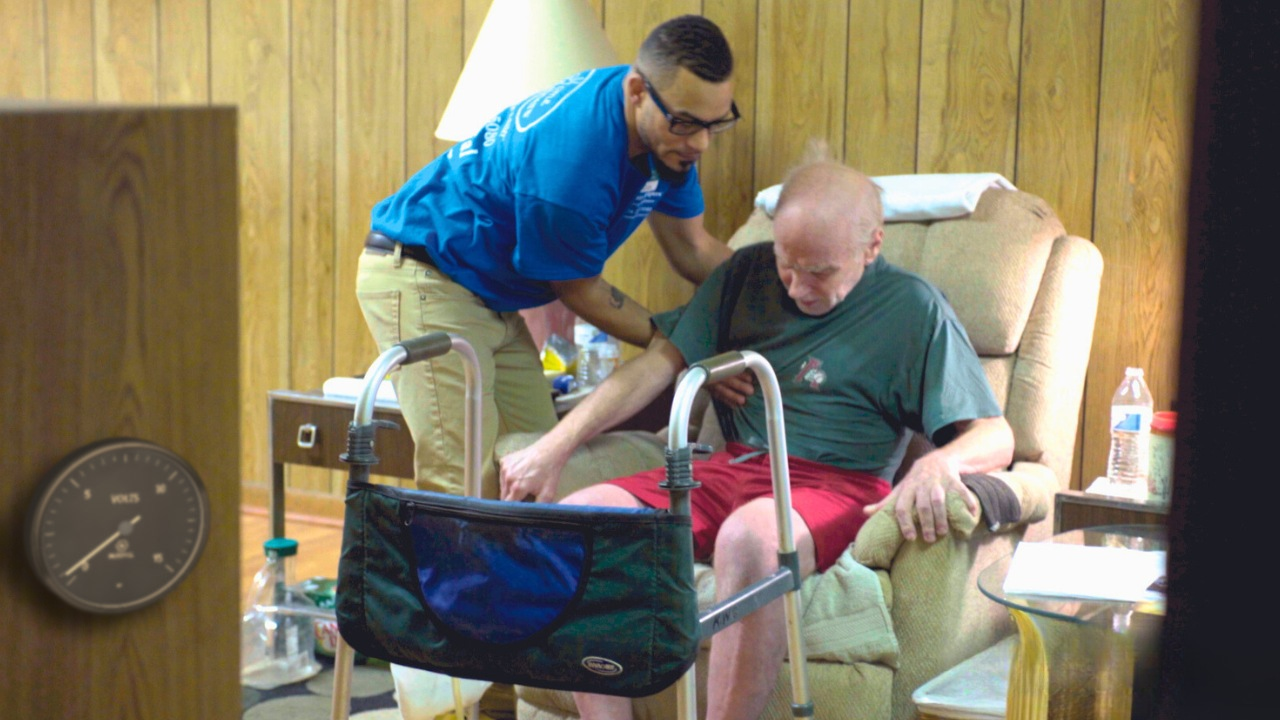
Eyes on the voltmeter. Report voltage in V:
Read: 0.5 V
